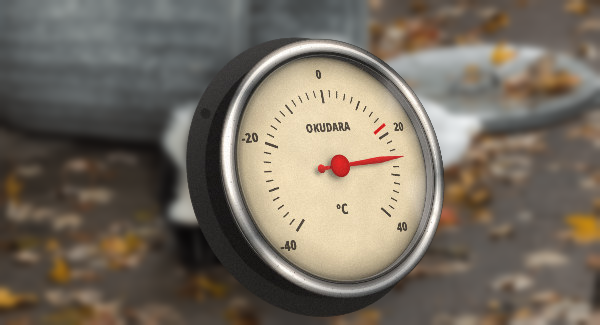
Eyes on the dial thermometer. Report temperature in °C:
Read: 26 °C
